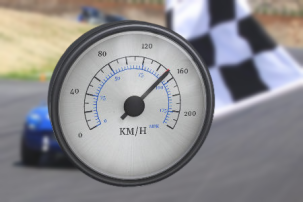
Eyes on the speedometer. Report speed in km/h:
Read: 150 km/h
